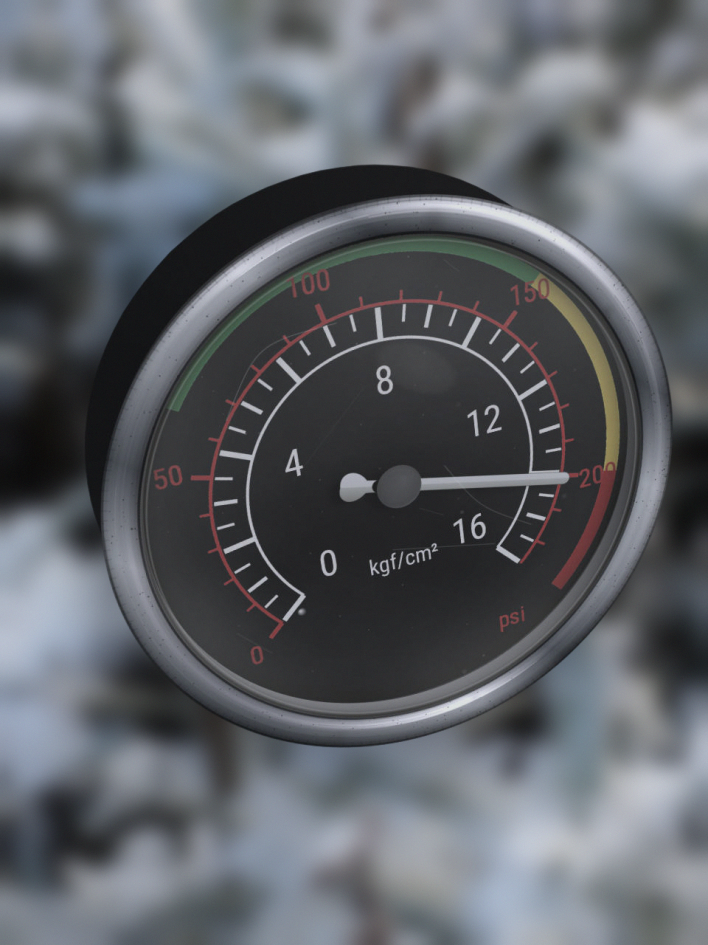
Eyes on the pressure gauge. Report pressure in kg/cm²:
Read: 14 kg/cm²
